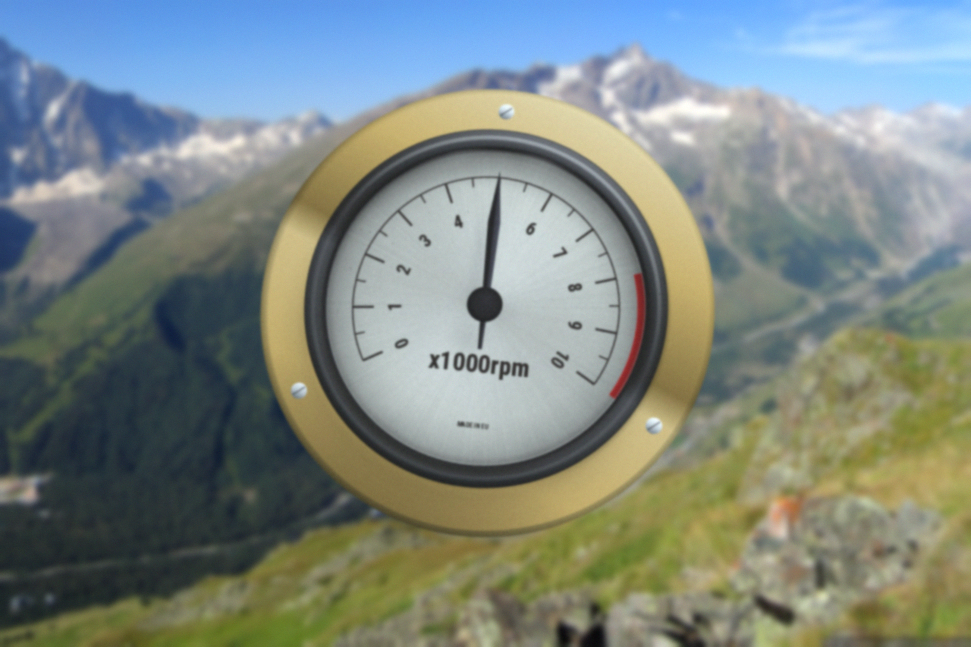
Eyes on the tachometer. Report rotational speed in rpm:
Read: 5000 rpm
